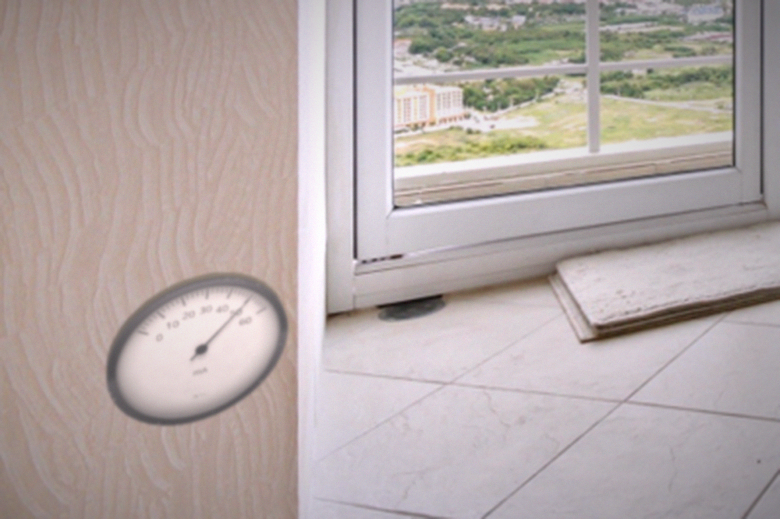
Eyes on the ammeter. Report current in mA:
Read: 50 mA
